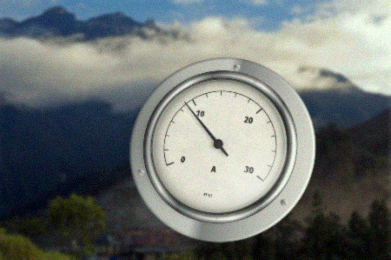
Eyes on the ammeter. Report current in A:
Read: 9 A
